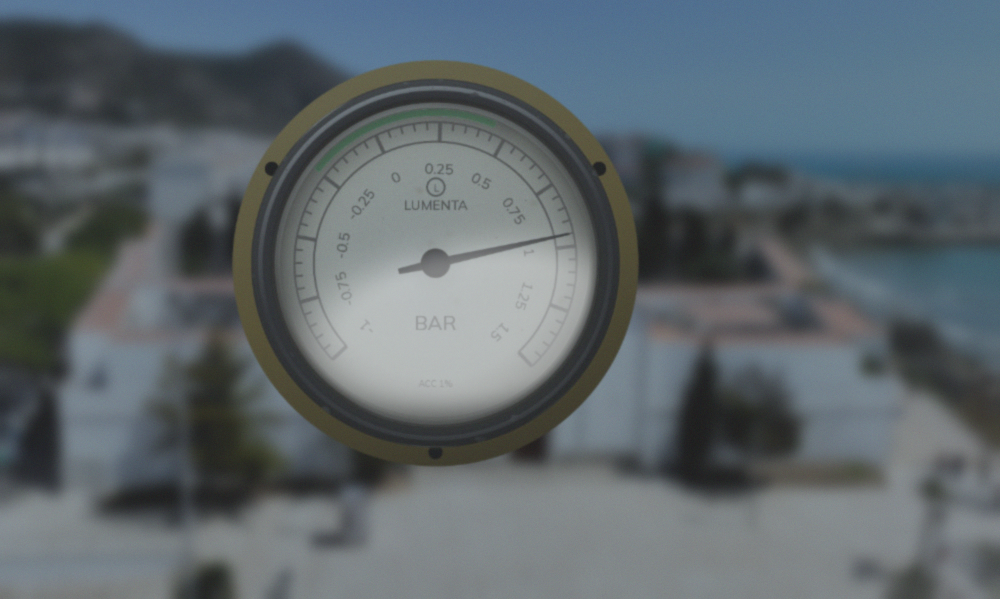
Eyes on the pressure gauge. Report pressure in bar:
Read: 0.95 bar
